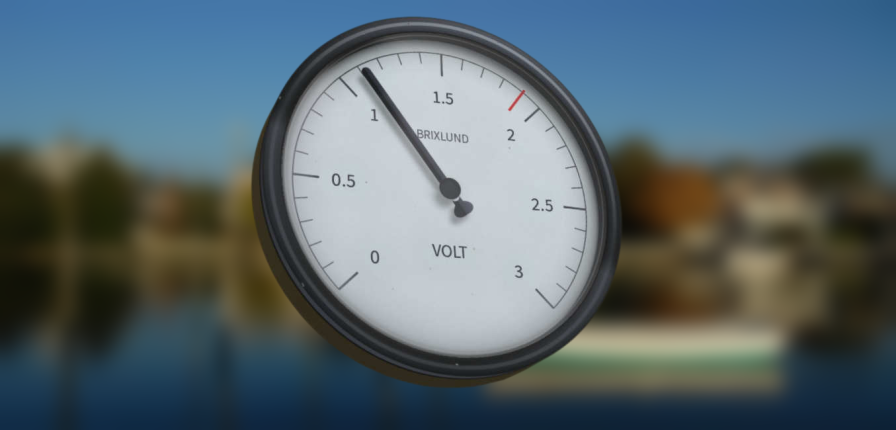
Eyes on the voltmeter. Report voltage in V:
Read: 1.1 V
